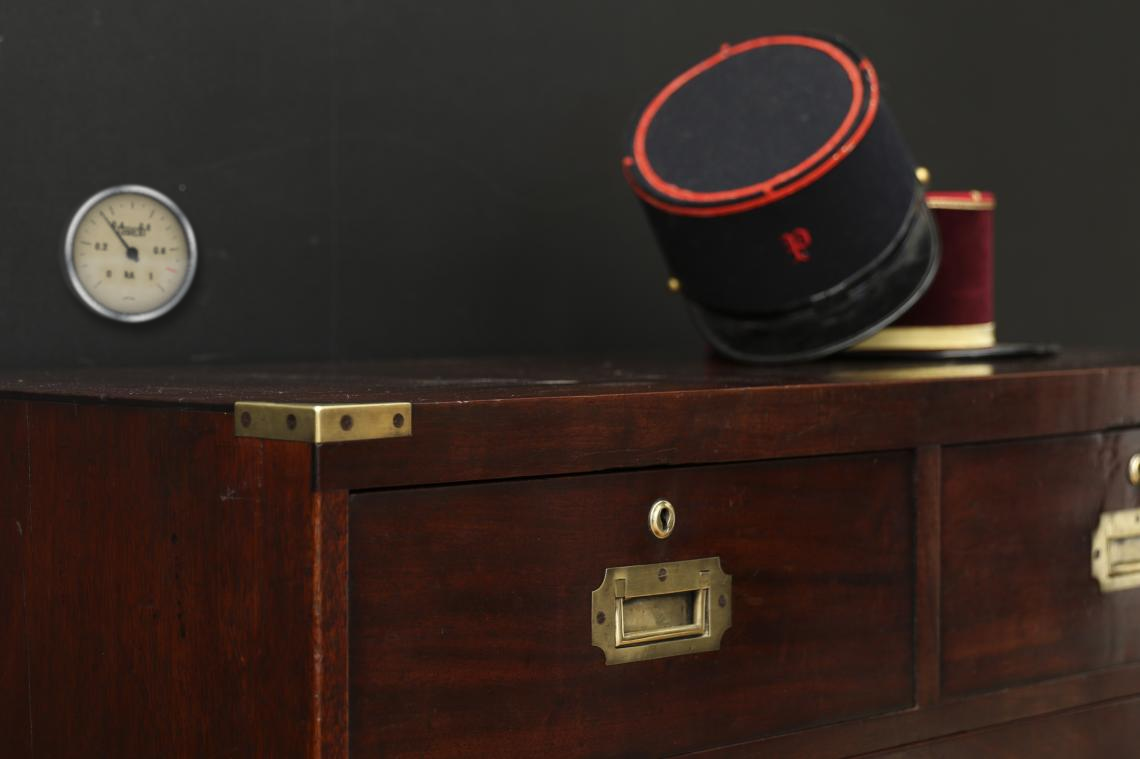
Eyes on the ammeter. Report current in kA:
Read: 0.35 kA
